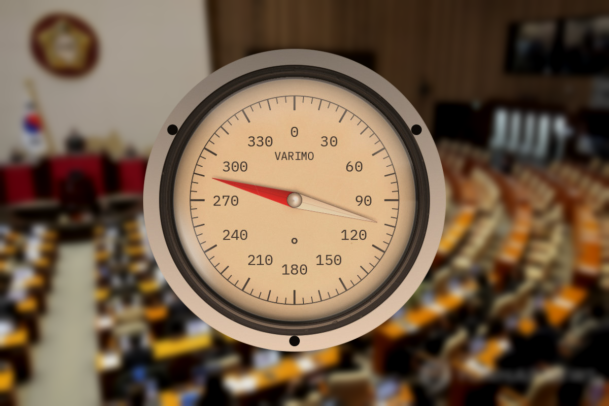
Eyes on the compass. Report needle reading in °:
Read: 285 °
